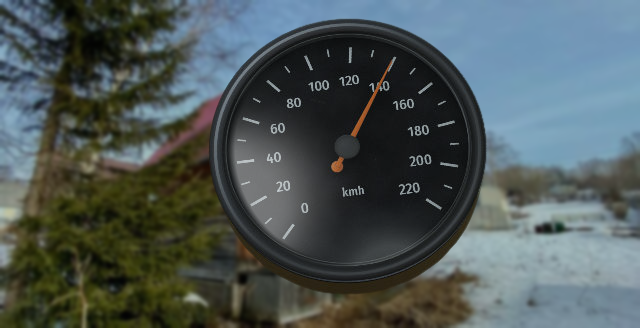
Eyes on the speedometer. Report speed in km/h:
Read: 140 km/h
